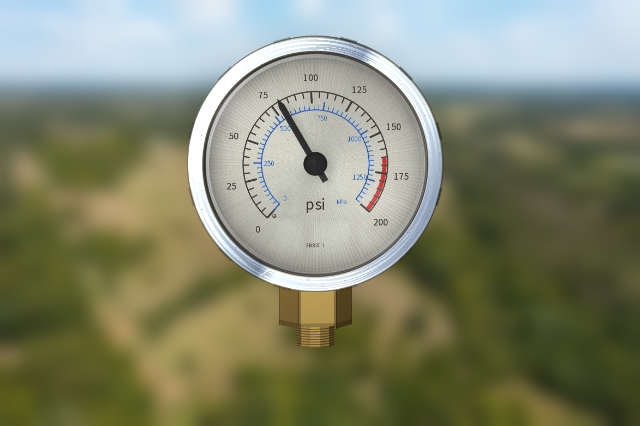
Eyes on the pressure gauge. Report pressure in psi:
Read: 80 psi
